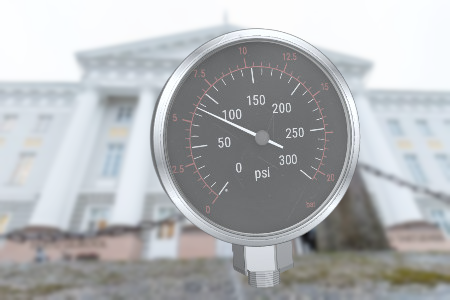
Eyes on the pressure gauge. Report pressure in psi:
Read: 85 psi
